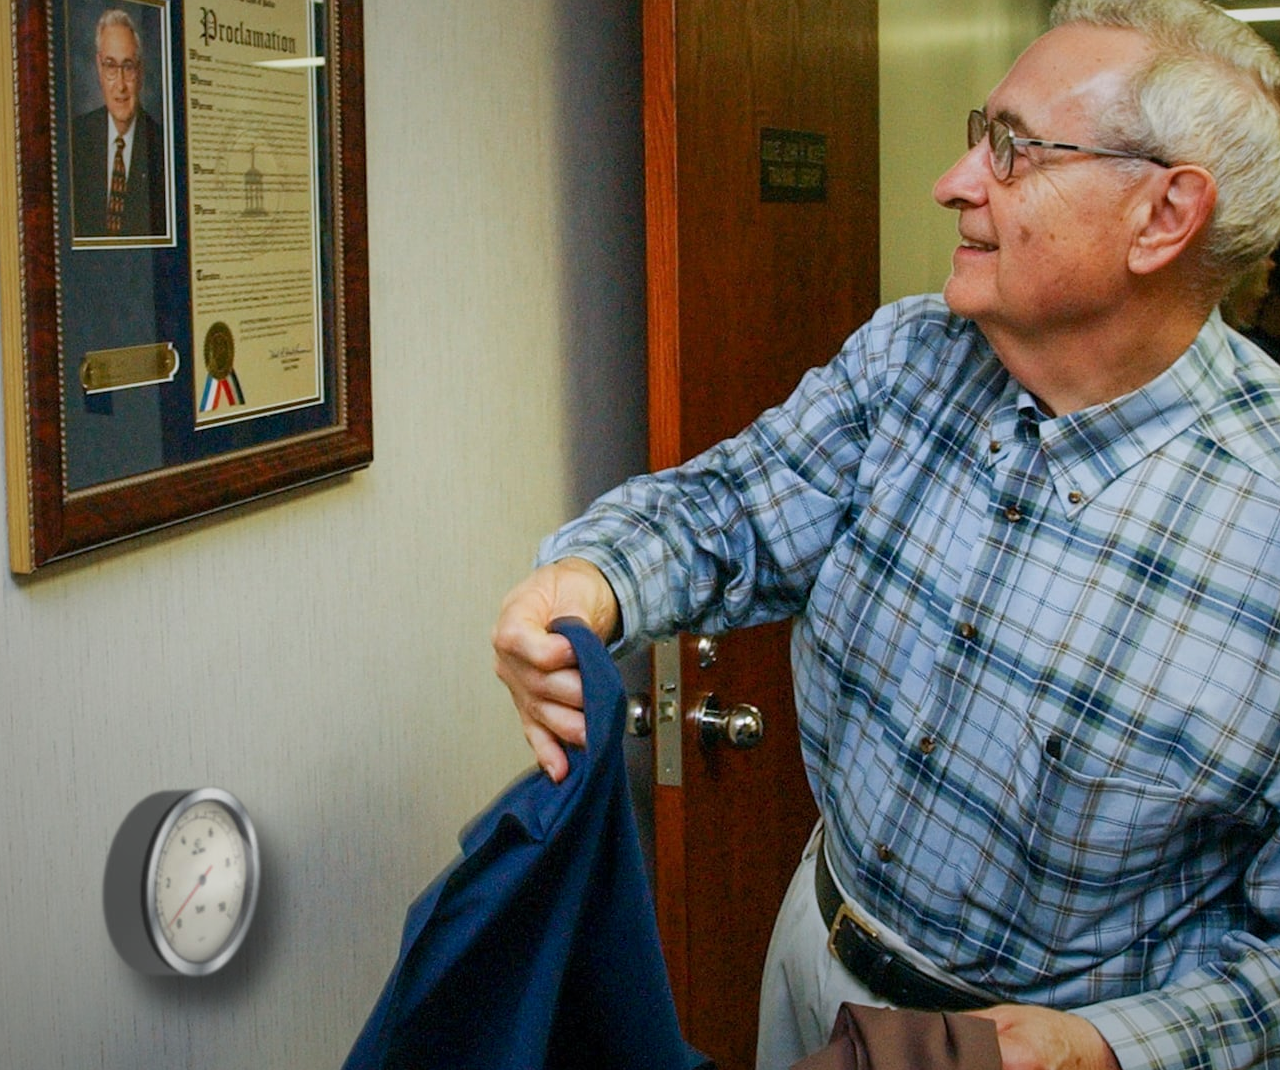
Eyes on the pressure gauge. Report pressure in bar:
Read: 0.5 bar
